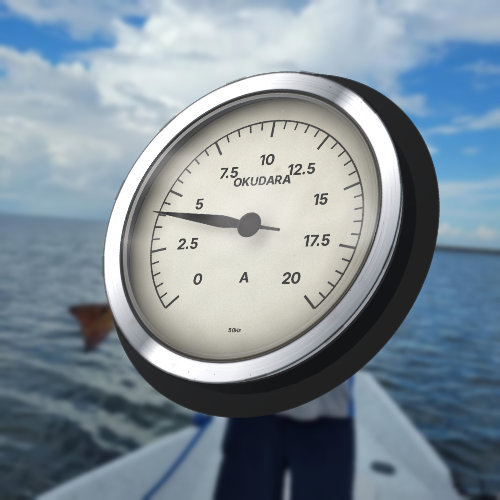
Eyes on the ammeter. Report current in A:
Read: 4 A
